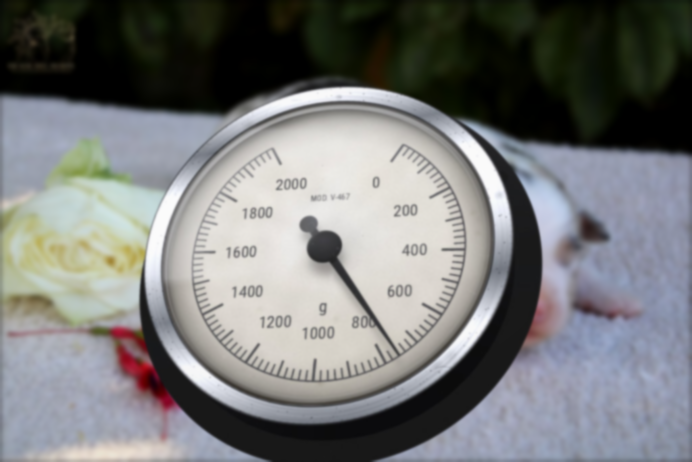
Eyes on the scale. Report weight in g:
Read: 760 g
